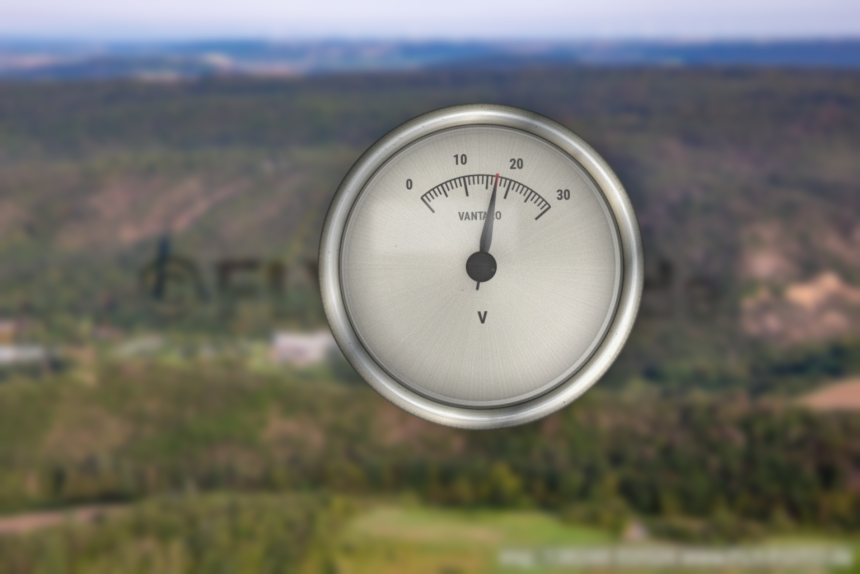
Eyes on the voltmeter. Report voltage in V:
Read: 17 V
